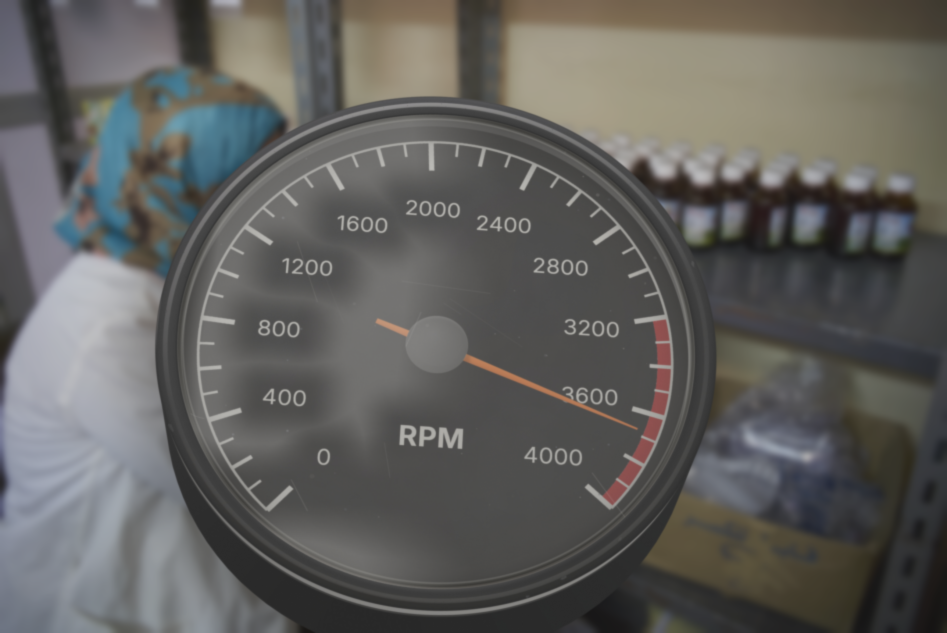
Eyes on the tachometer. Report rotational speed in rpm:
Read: 3700 rpm
